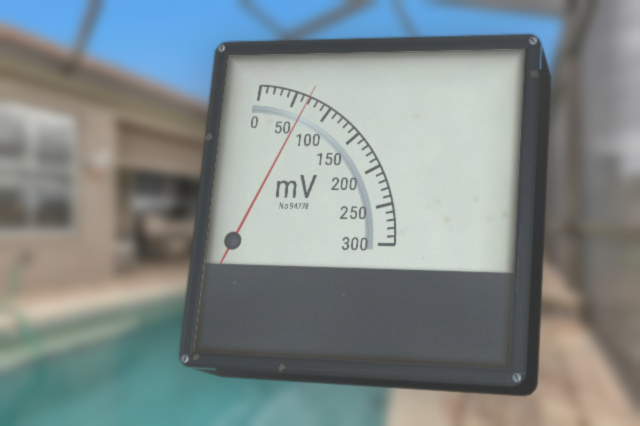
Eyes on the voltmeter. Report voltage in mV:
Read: 70 mV
